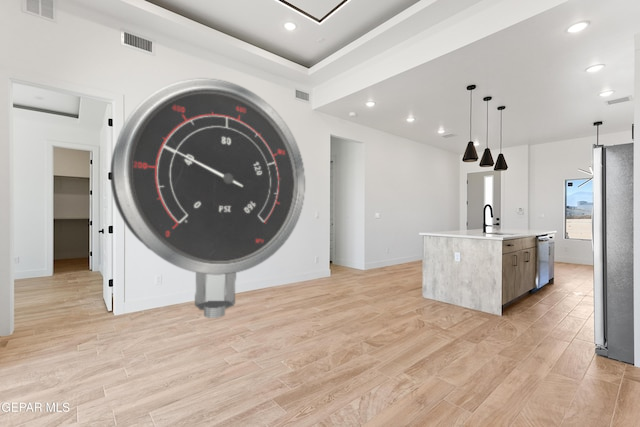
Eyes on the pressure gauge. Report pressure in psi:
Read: 40 psi
